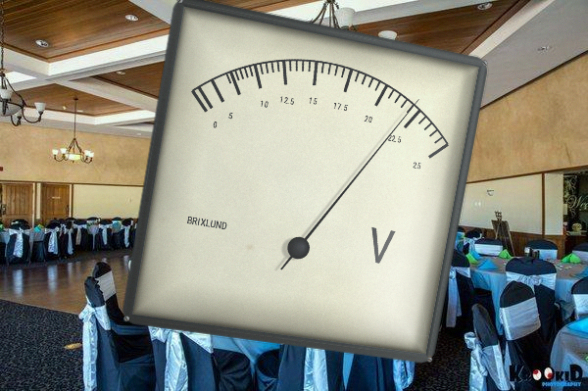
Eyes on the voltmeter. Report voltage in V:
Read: 22 V
